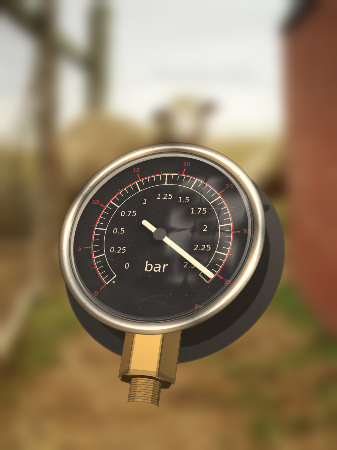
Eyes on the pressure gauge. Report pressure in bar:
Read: 2.45 bar
